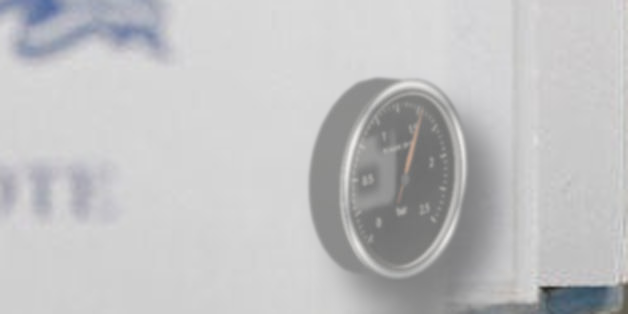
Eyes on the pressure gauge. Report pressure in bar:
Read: 1.5 bar
